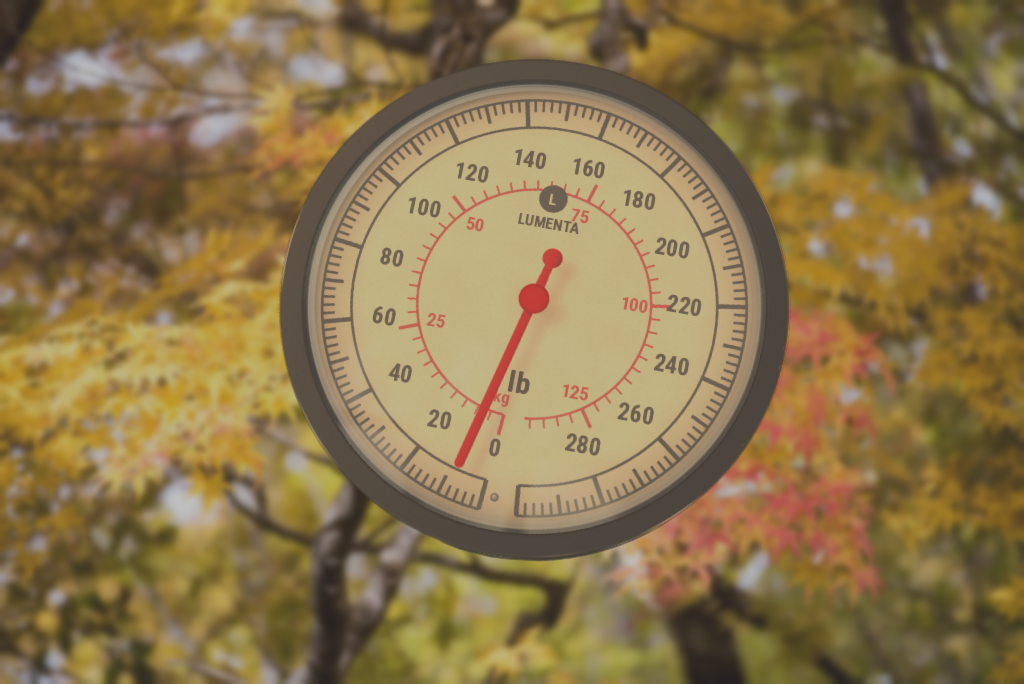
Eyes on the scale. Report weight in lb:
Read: 8 lb
